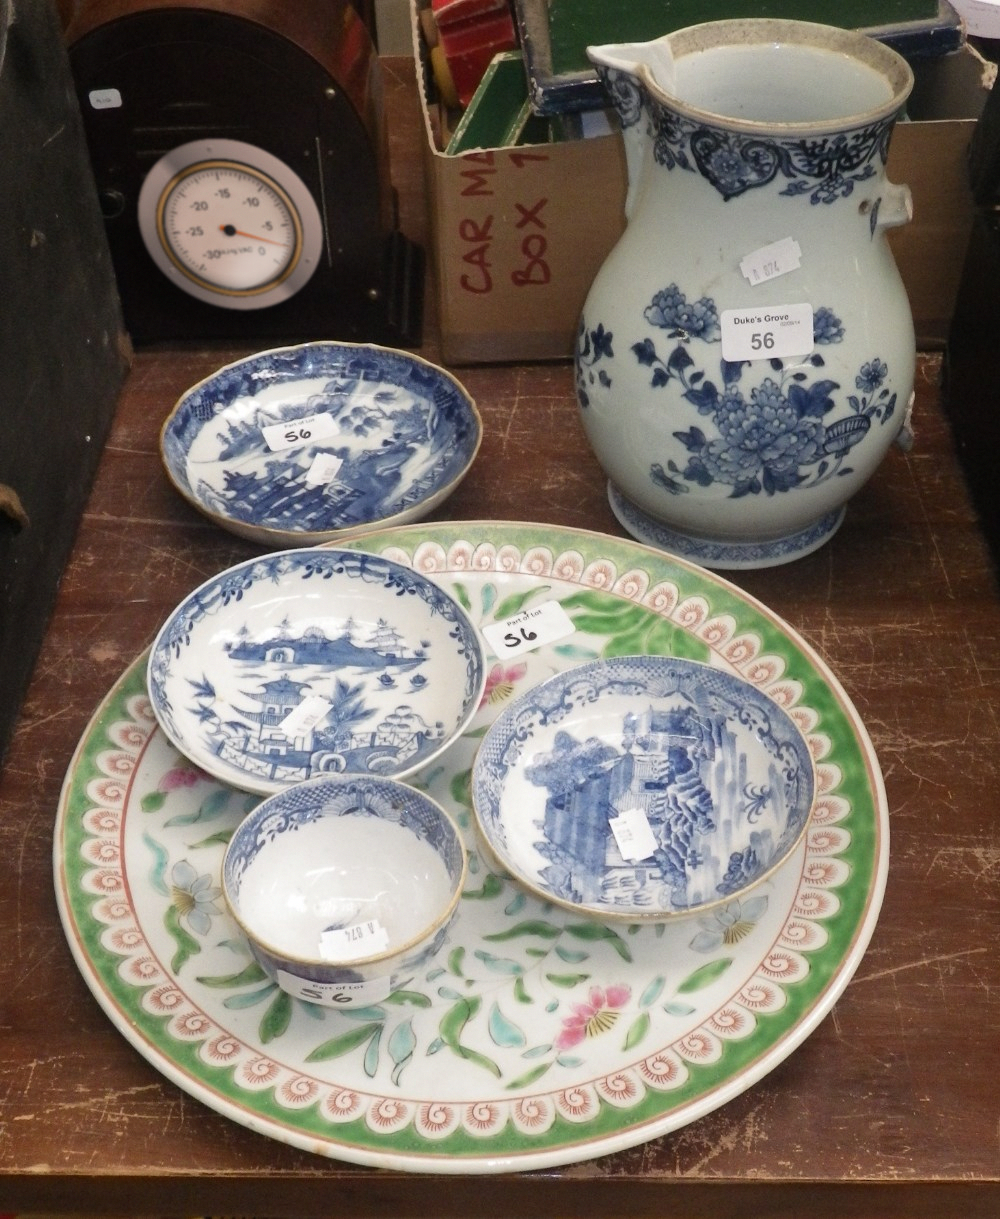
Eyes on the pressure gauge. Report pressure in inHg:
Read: -2.5 inHg
